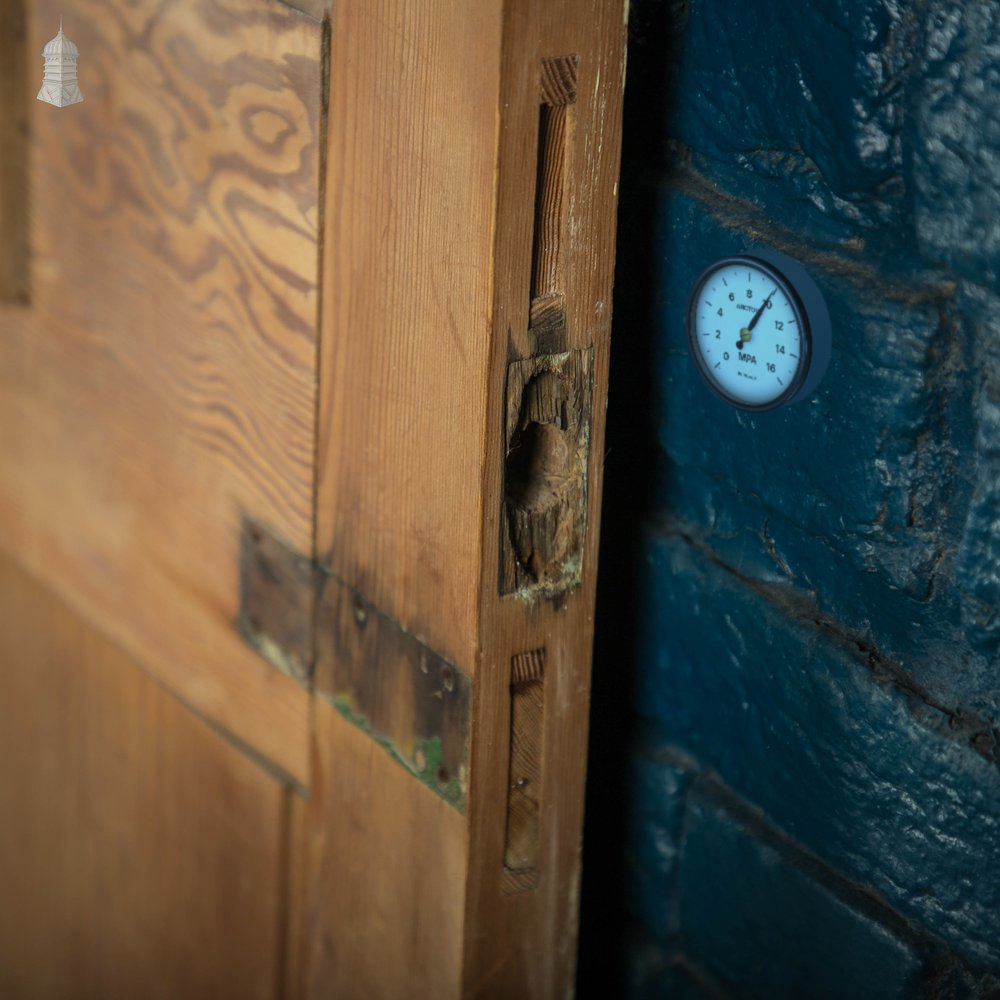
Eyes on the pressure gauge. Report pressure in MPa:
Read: 10 MPa
